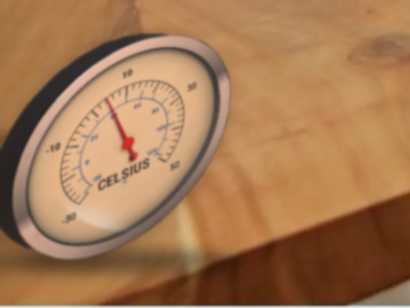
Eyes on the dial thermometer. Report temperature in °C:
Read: 4 °C
